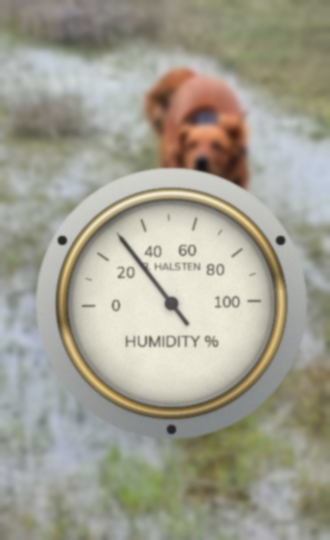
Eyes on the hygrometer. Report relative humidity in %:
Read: 30 %
